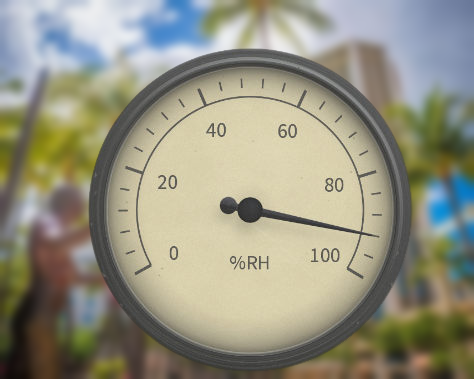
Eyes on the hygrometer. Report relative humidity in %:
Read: 92 %
